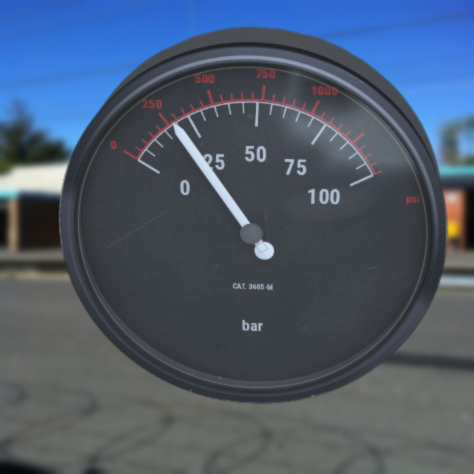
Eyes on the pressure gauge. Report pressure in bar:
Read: 20 bar
